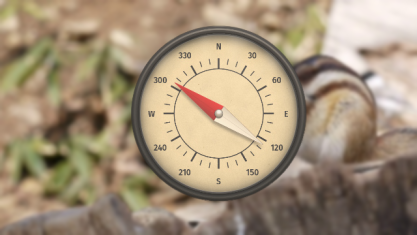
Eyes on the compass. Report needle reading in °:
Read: 305 °
